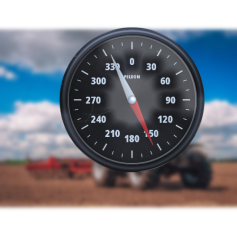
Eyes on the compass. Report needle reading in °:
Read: 155 °
